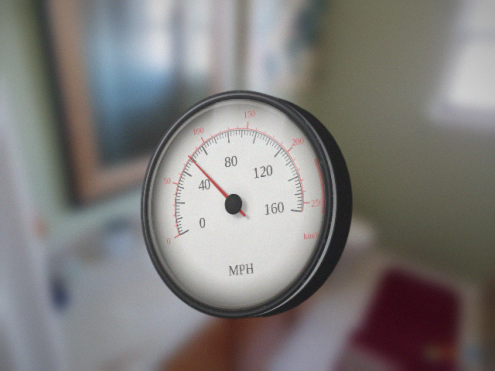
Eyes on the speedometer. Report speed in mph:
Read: 50 mph
